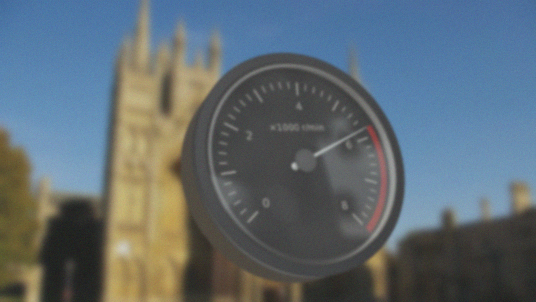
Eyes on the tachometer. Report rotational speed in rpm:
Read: 5800 rpm
